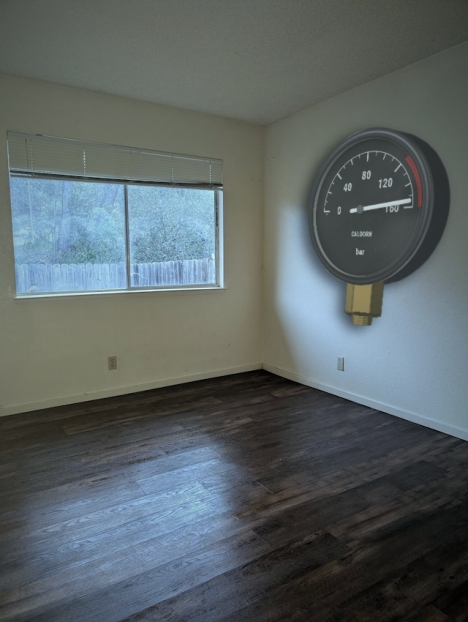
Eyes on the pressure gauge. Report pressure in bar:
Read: 155 bar
